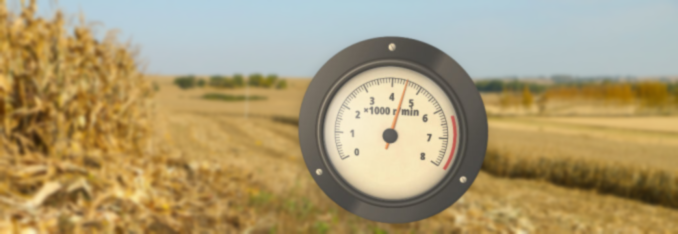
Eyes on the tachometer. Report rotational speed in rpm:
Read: 4500 rpm
